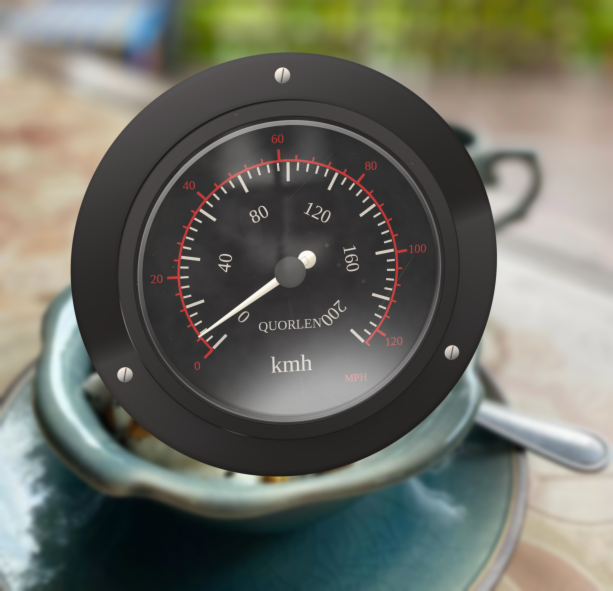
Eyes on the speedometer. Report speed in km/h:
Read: 8 km/h
